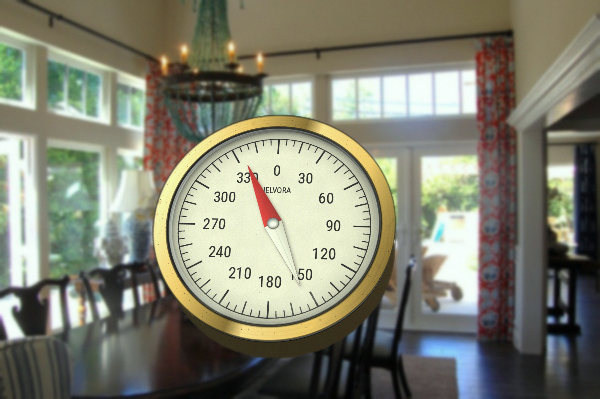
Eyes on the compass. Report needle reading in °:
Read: 335 °
